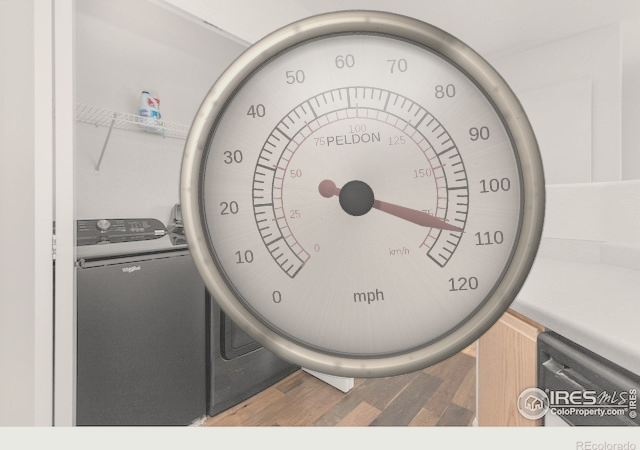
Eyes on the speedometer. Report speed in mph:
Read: 110 mph
